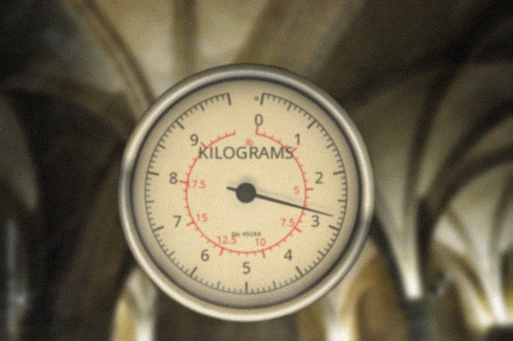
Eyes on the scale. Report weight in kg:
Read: 2.8 kg
